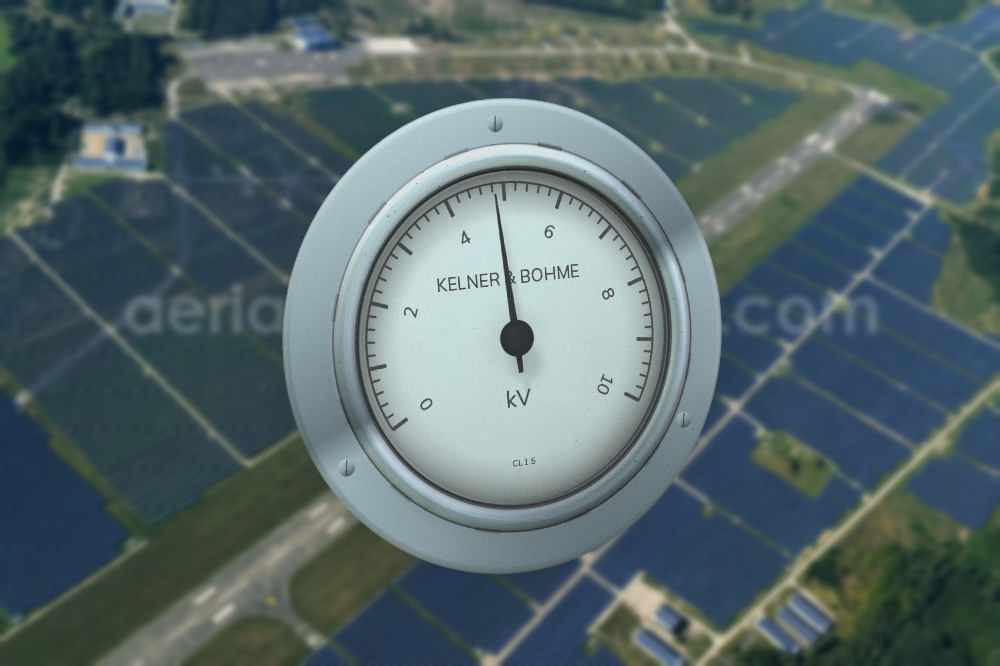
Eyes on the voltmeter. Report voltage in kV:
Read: 4.8 kV
